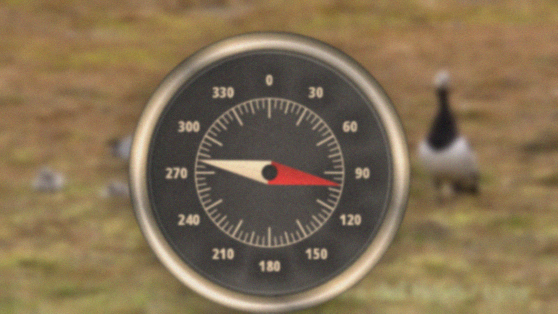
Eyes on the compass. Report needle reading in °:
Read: 100 °
